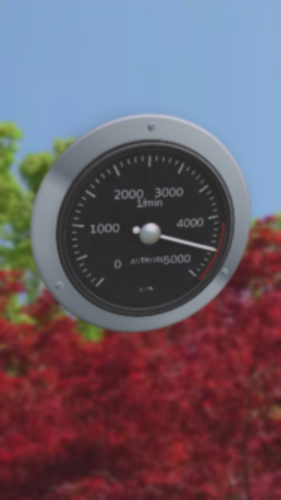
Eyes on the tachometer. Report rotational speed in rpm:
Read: 4500 rpm
